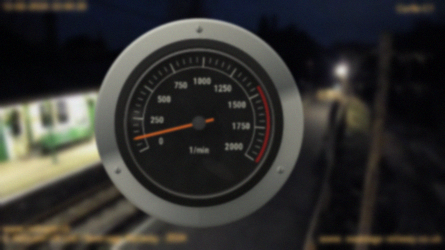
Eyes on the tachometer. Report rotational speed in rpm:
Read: 100 rpm
